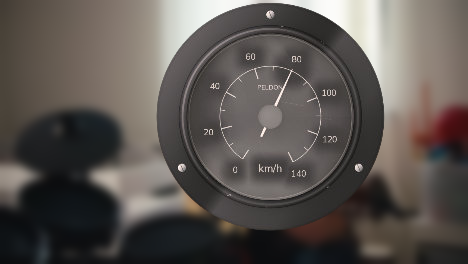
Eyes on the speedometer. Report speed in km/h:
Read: 80 km/h
